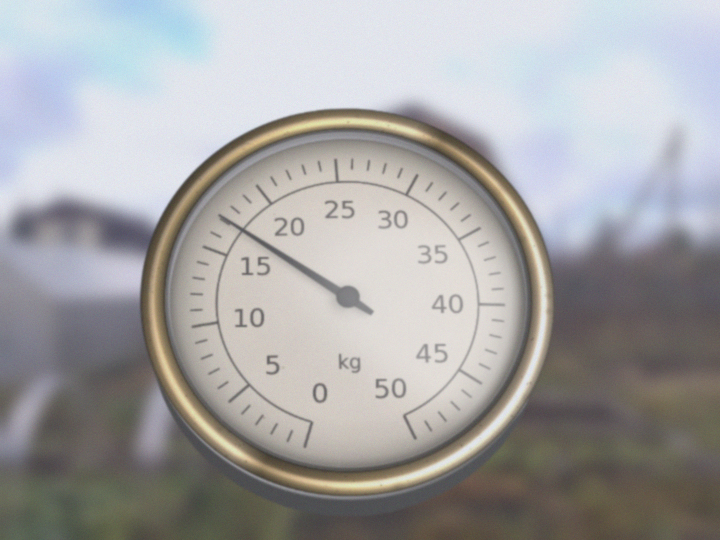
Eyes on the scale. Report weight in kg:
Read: 17 kg
